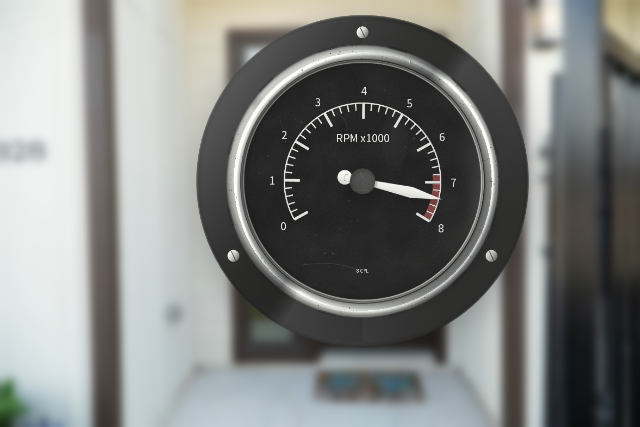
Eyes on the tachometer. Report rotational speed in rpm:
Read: 7400 rpm
